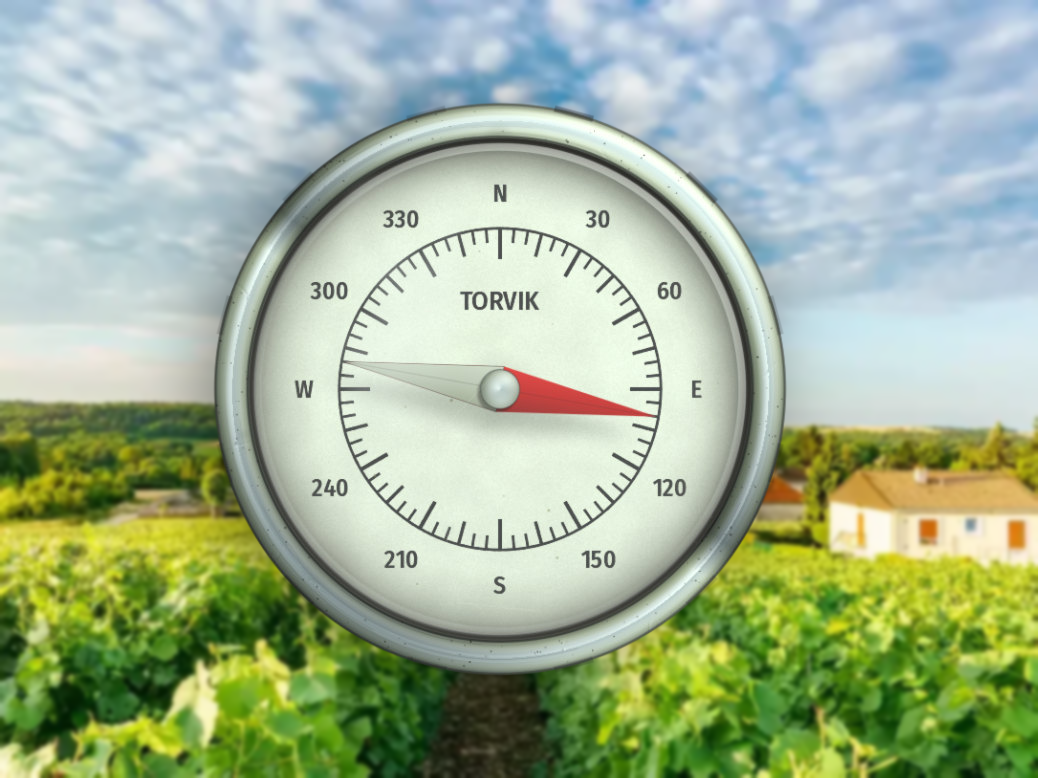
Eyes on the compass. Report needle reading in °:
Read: 100 °
